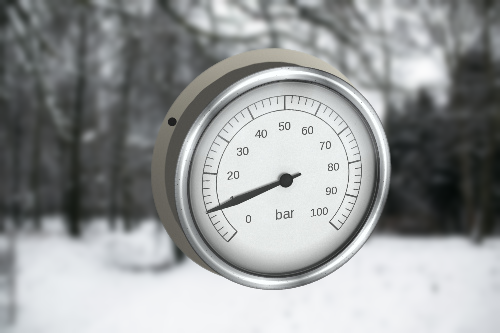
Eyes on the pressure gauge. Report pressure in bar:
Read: 10 bar
